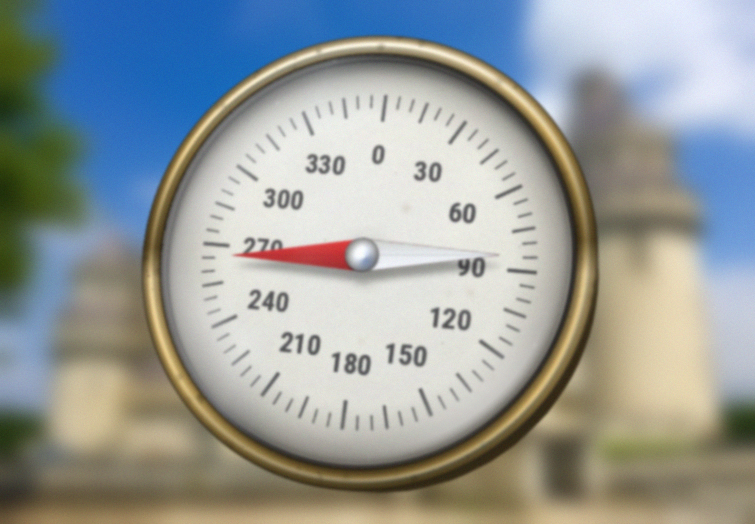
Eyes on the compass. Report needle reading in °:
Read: 265 °
